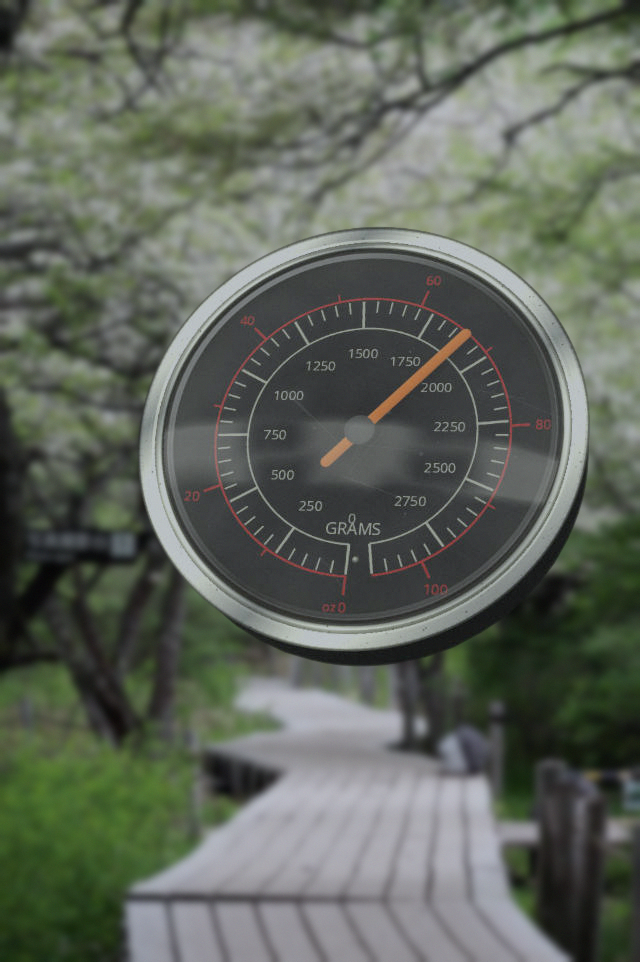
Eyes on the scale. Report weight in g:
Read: 1900 g
